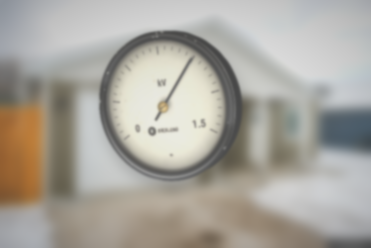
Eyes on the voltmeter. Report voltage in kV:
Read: 1 kV
